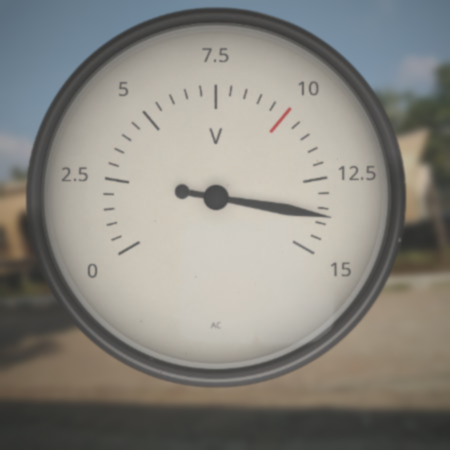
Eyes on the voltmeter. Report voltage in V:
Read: 13.75 V
